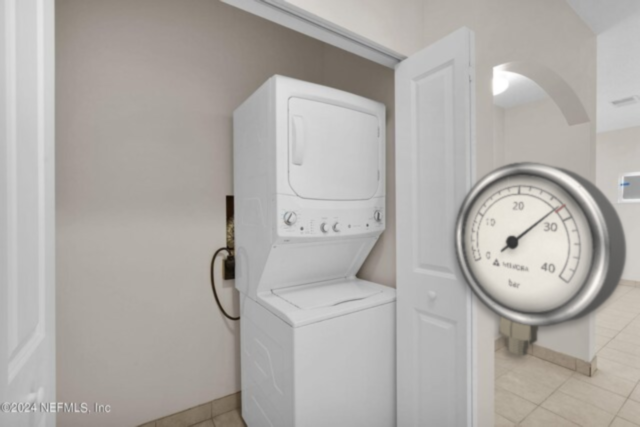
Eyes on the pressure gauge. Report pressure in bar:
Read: 28 bar
